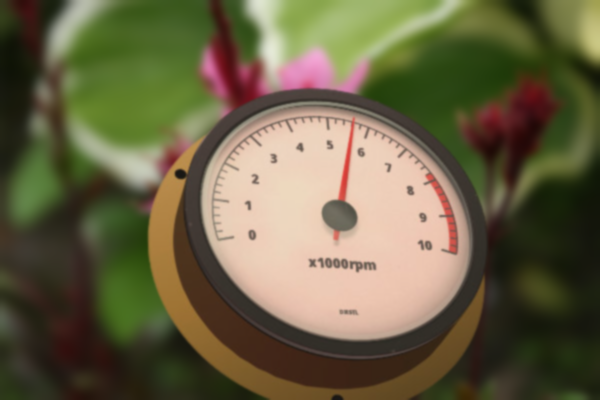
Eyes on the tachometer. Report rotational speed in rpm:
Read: 5600 rpm
